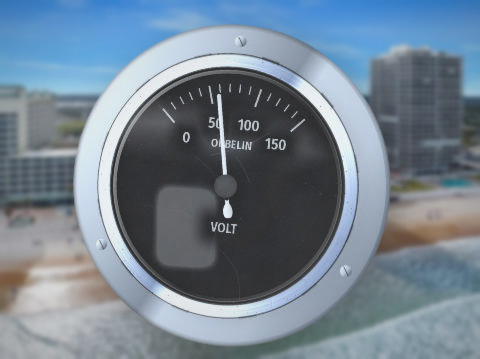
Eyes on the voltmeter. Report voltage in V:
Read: 60 V
